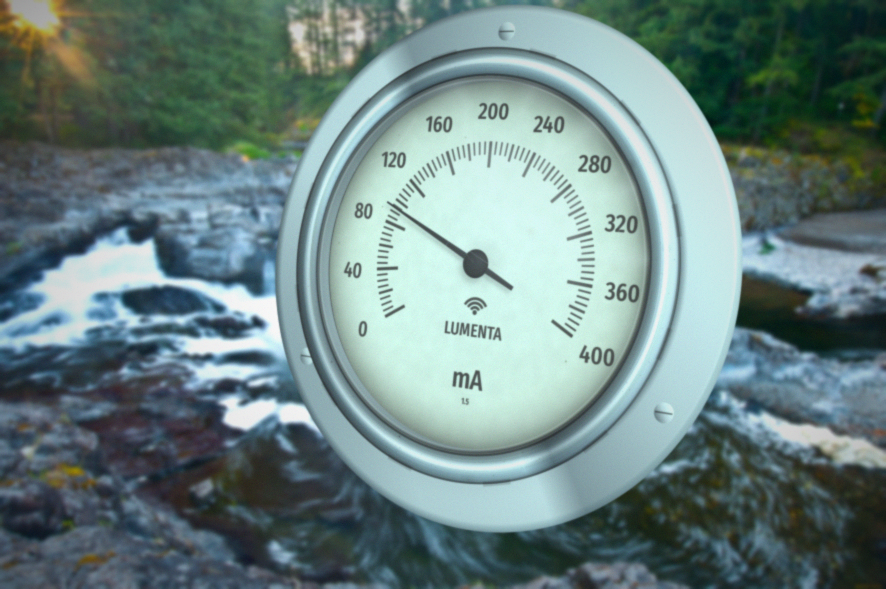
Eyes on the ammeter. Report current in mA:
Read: 95 mA
